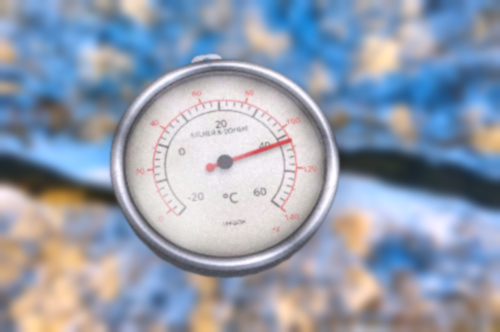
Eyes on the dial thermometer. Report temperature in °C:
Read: 42 °C
